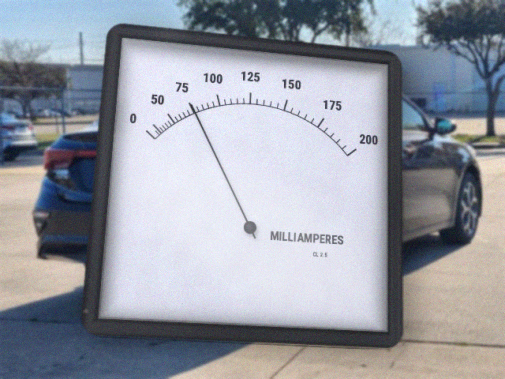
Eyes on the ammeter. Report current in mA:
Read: 75 mA
